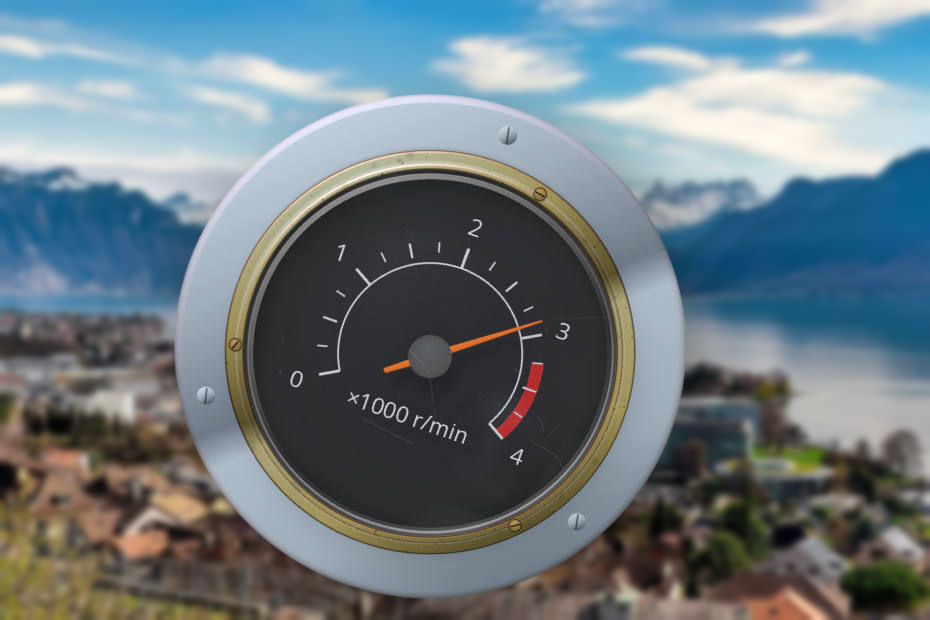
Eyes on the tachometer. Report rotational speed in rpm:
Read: 2875 rpm
